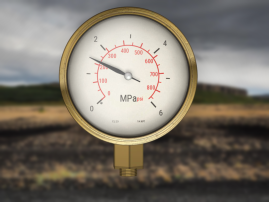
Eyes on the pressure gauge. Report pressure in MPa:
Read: 1.5 MPa
